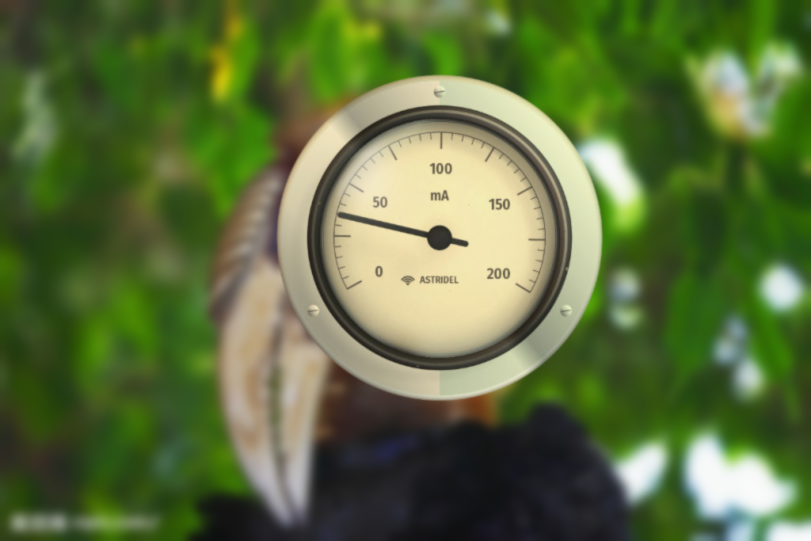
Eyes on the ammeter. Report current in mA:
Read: 35 mA
